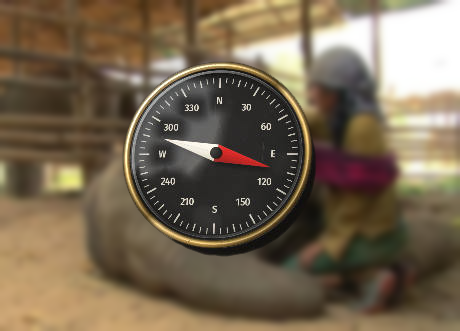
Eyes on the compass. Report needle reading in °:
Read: 105 °
